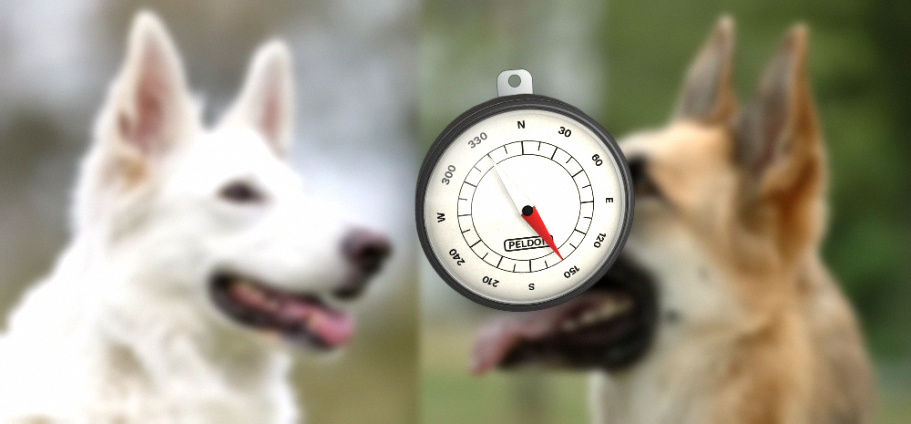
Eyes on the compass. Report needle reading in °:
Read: 150 °
